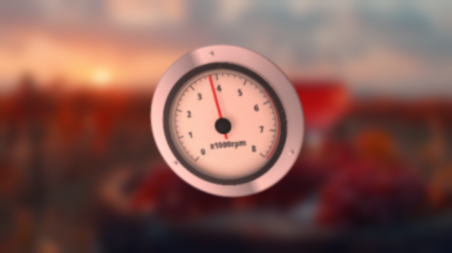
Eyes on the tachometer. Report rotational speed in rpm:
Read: 3800 rpm
